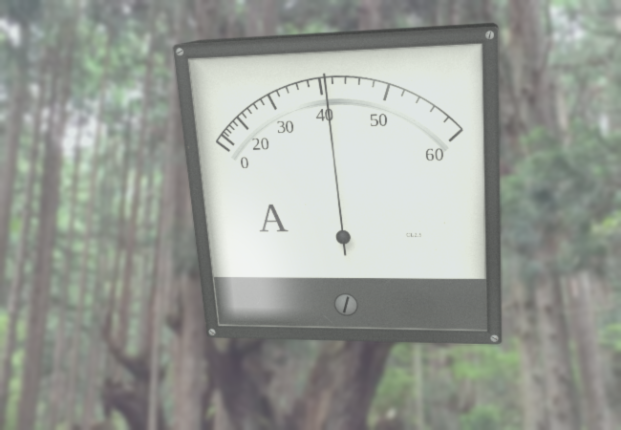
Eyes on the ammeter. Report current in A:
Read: 41 A
